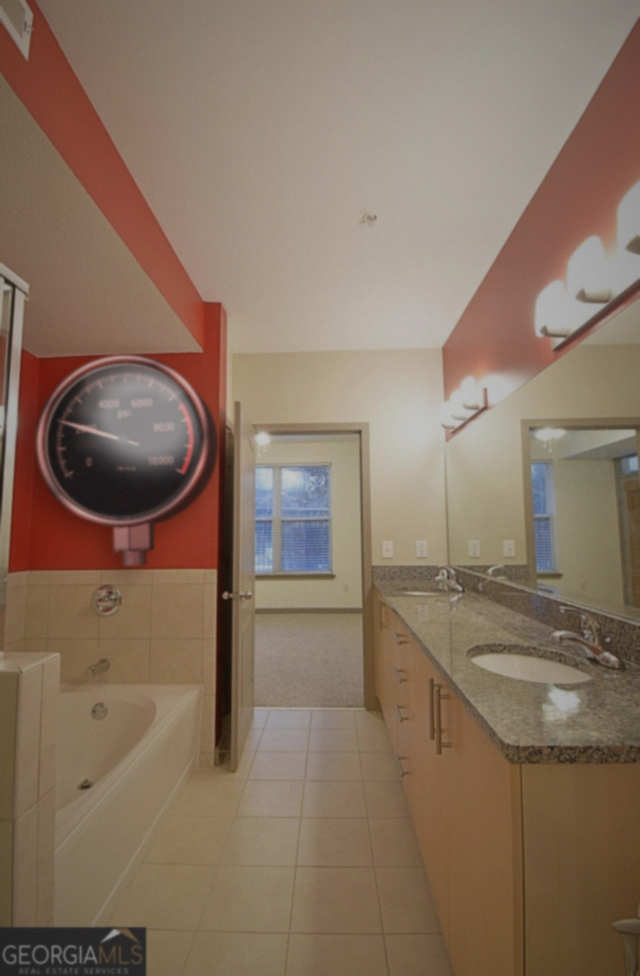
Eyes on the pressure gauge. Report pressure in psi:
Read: 2000 psi
